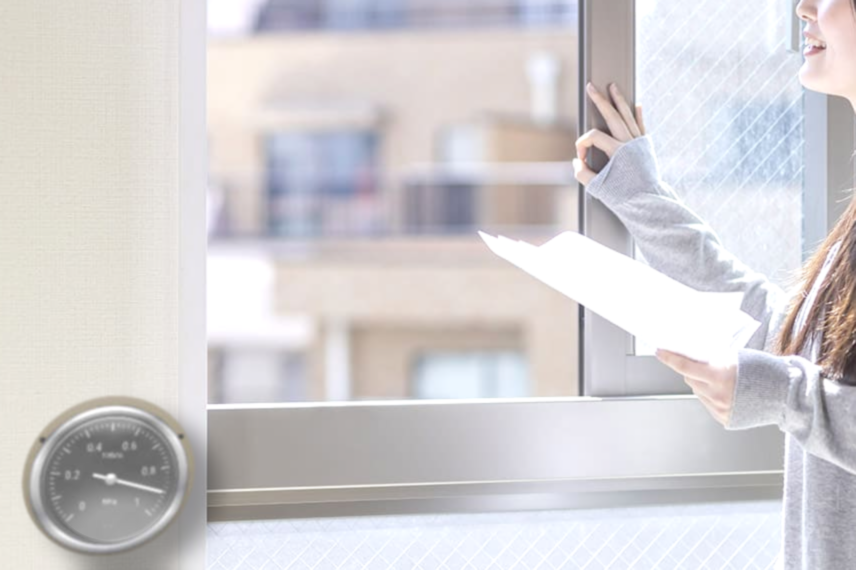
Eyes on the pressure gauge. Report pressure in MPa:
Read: 0.9 MPa
